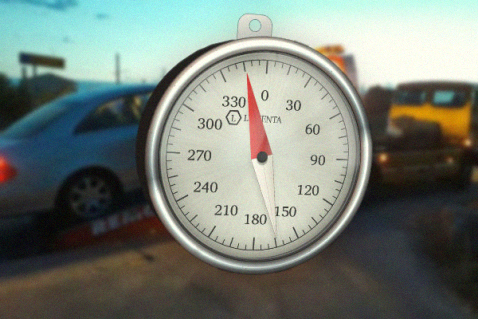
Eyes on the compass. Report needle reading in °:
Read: 345 °
